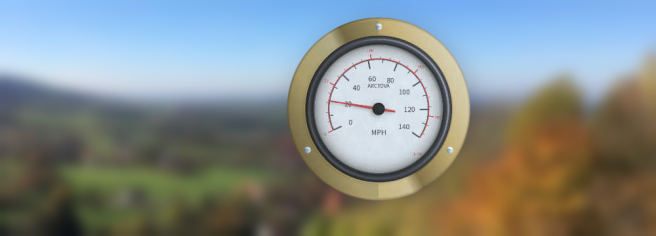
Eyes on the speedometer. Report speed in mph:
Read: 20 mph
